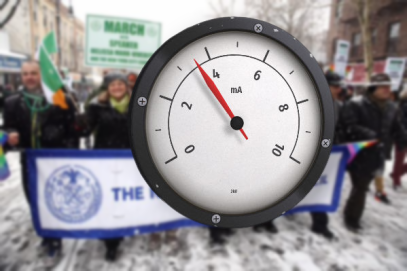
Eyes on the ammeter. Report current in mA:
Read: 3.5 mA
